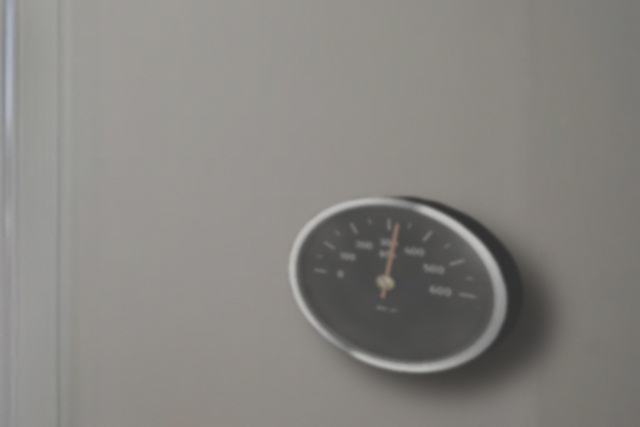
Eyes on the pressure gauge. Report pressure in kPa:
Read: 325 kPa
